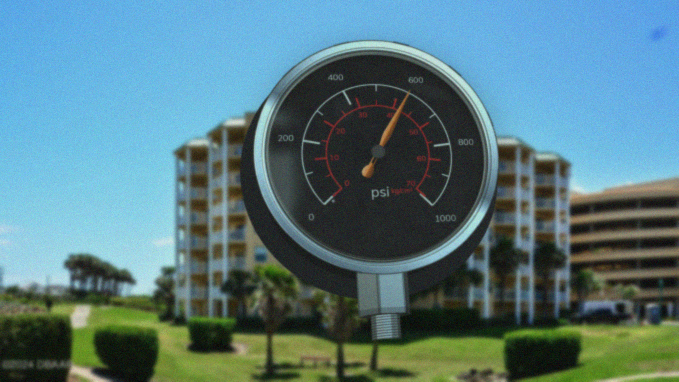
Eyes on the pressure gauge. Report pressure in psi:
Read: 600 psi
